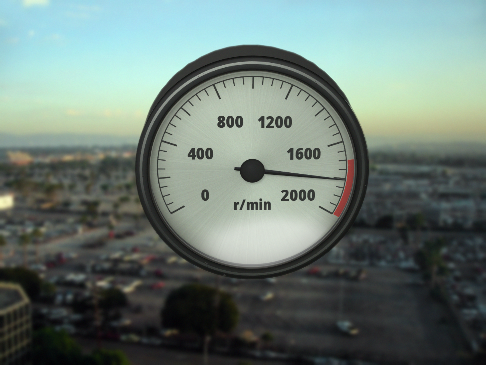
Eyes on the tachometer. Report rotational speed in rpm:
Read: 1800 rpm
